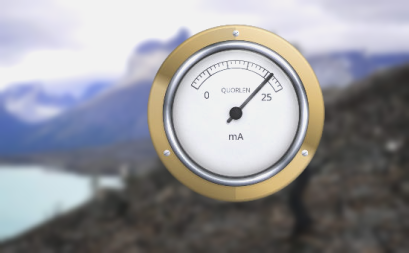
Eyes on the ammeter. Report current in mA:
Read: 21 mA
